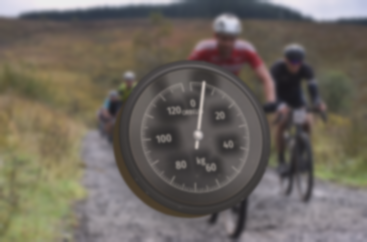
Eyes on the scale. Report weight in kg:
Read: 5 kg
